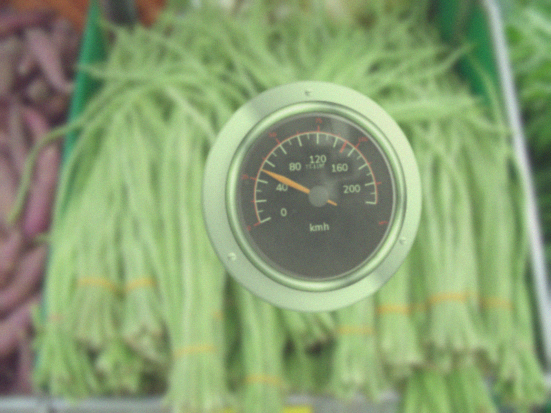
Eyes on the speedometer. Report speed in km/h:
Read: 50 km/h
